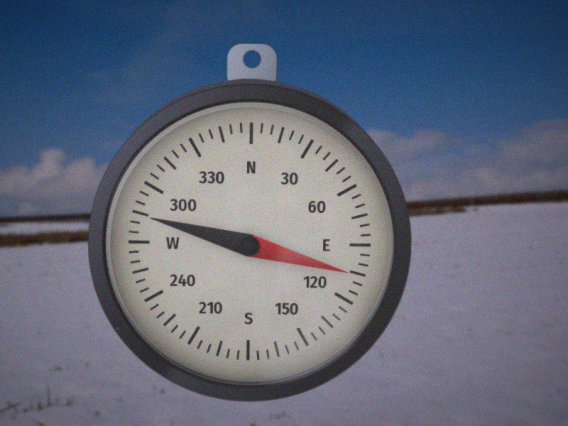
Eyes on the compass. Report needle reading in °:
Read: 105 °
